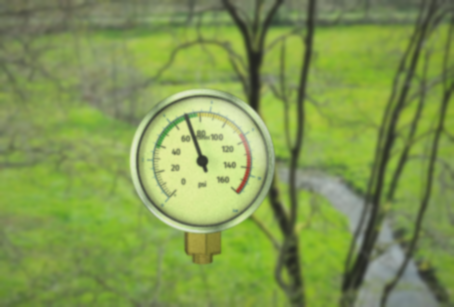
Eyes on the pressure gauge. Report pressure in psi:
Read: 70 psi
